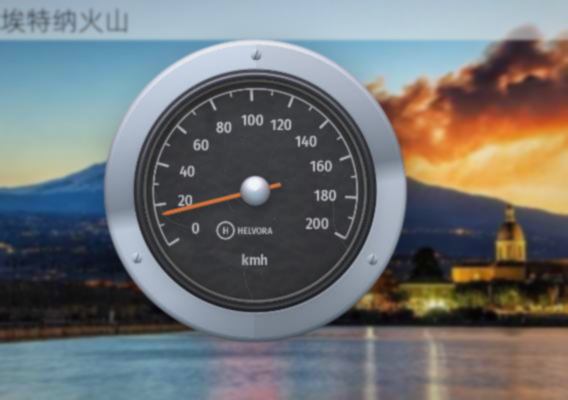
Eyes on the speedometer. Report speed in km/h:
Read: 15 km/h
